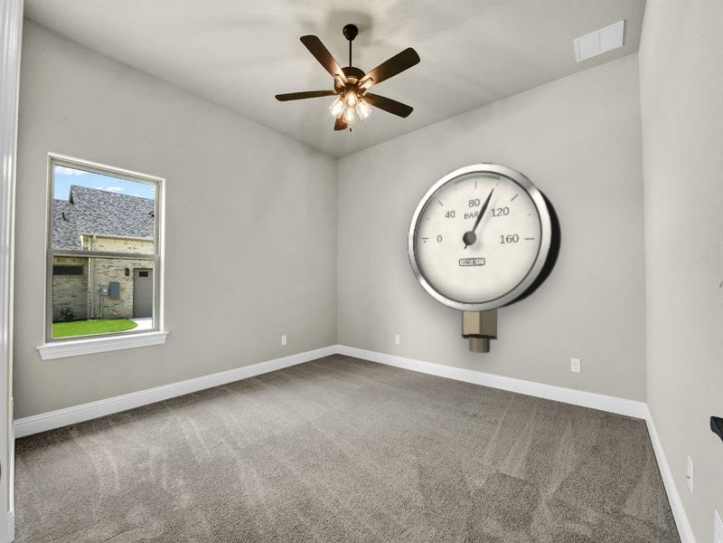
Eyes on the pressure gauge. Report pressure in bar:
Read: 100 bar
